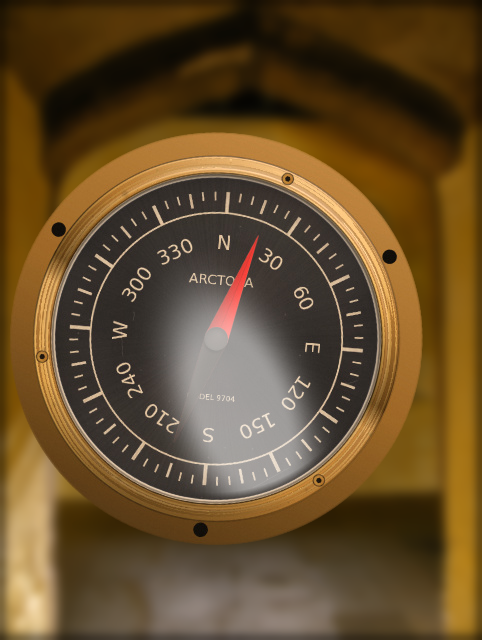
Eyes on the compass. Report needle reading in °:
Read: 17.5 °
